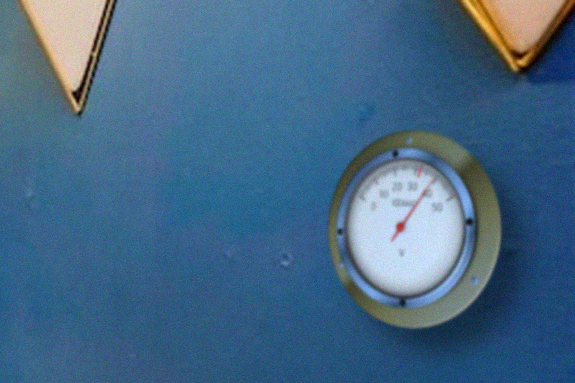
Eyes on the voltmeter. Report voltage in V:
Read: 40 V
